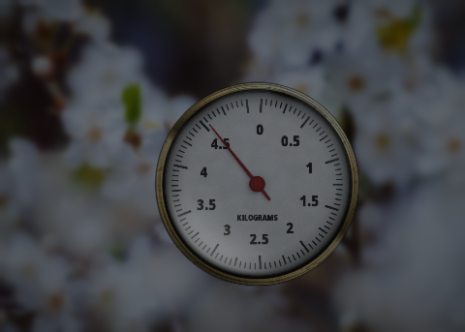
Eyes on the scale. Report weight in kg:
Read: 4.55 kg
